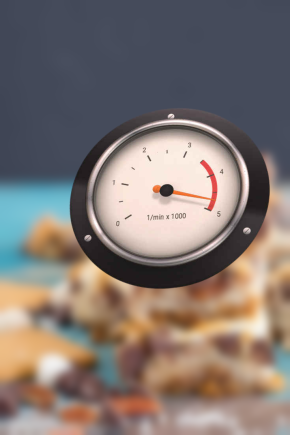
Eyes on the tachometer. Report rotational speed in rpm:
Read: 4750 rpm
